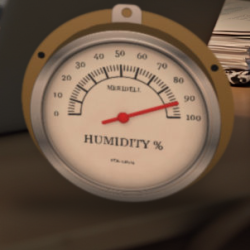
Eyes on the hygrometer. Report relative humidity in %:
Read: 90 %
